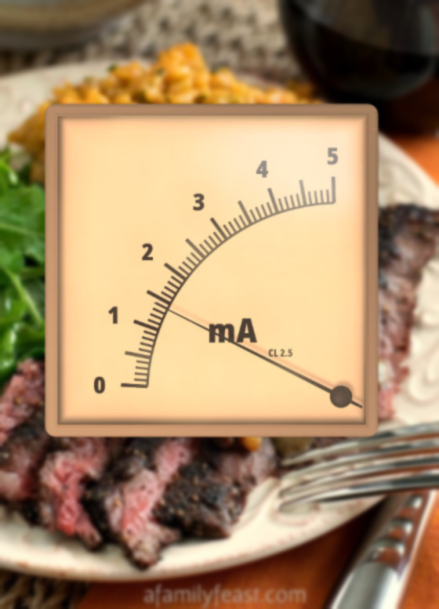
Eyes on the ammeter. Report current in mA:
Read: 1.4 mA
